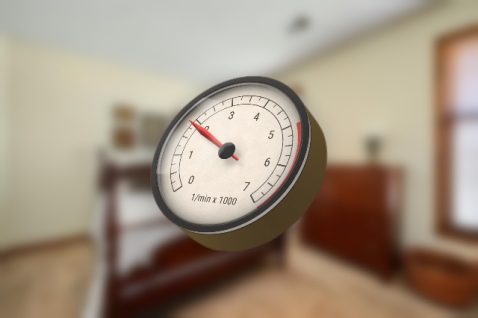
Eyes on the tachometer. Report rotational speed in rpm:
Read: 1875 rpm
